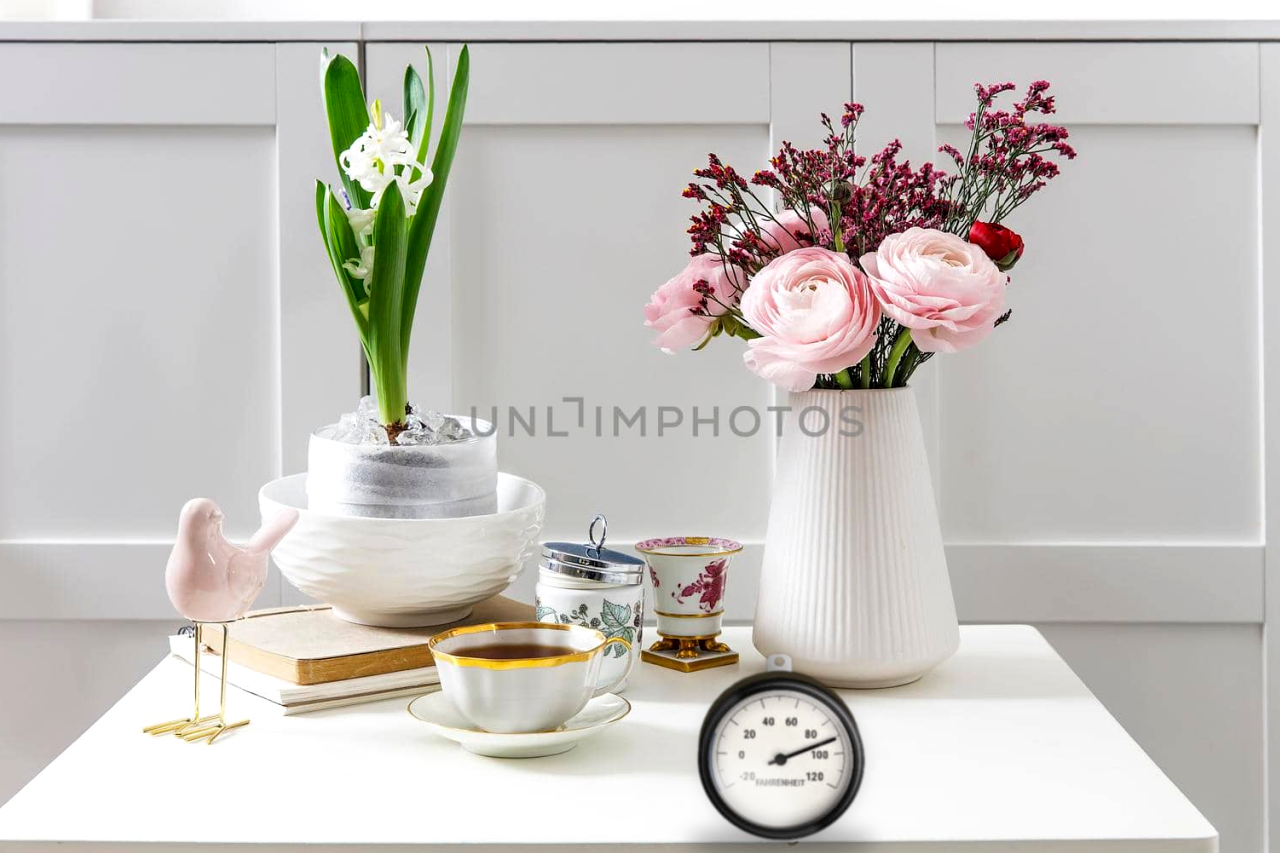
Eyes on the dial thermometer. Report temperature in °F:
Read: 90 °F
